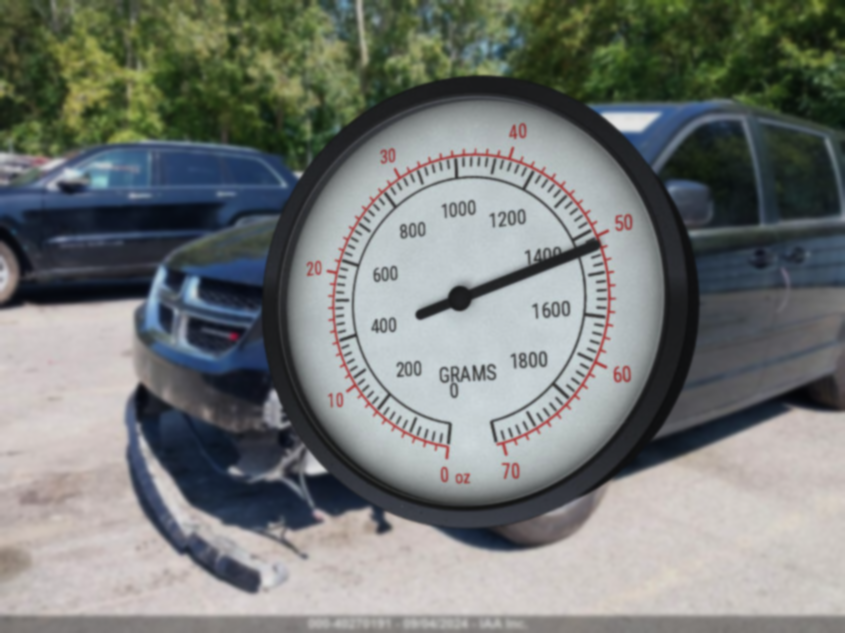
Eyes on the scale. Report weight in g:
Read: 1440 g
